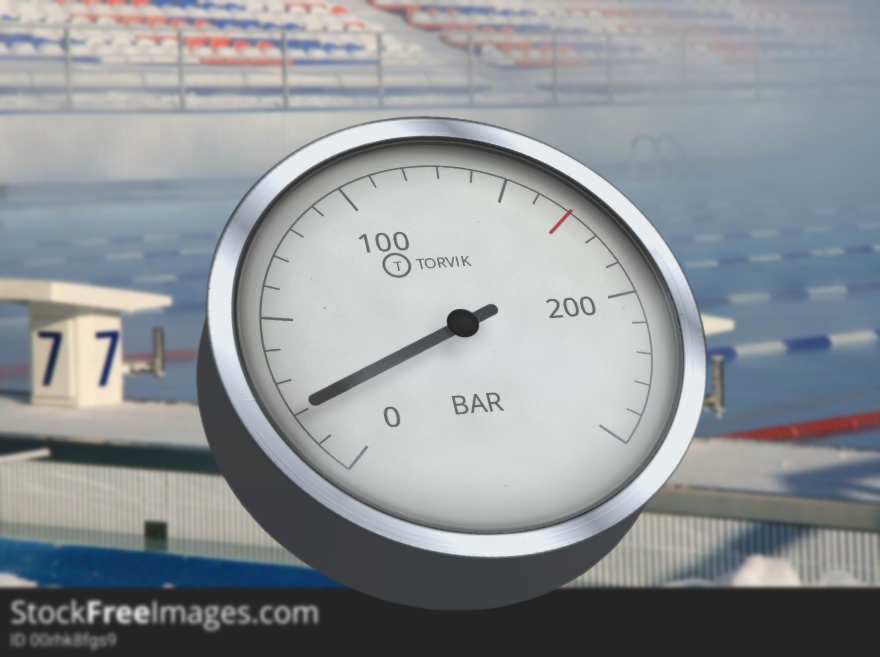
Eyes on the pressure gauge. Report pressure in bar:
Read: 20 bar
